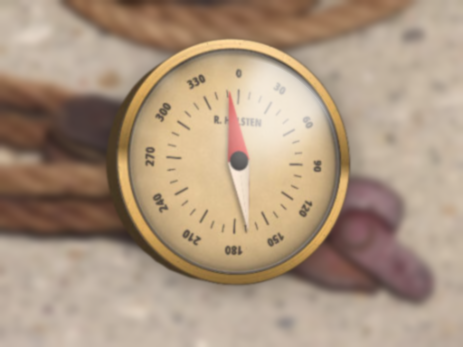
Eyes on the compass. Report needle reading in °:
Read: 350 °
